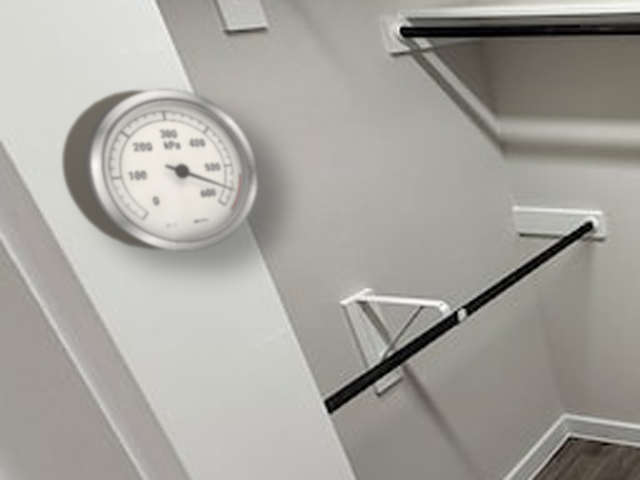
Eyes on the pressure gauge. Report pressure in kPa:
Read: 560 kPa
